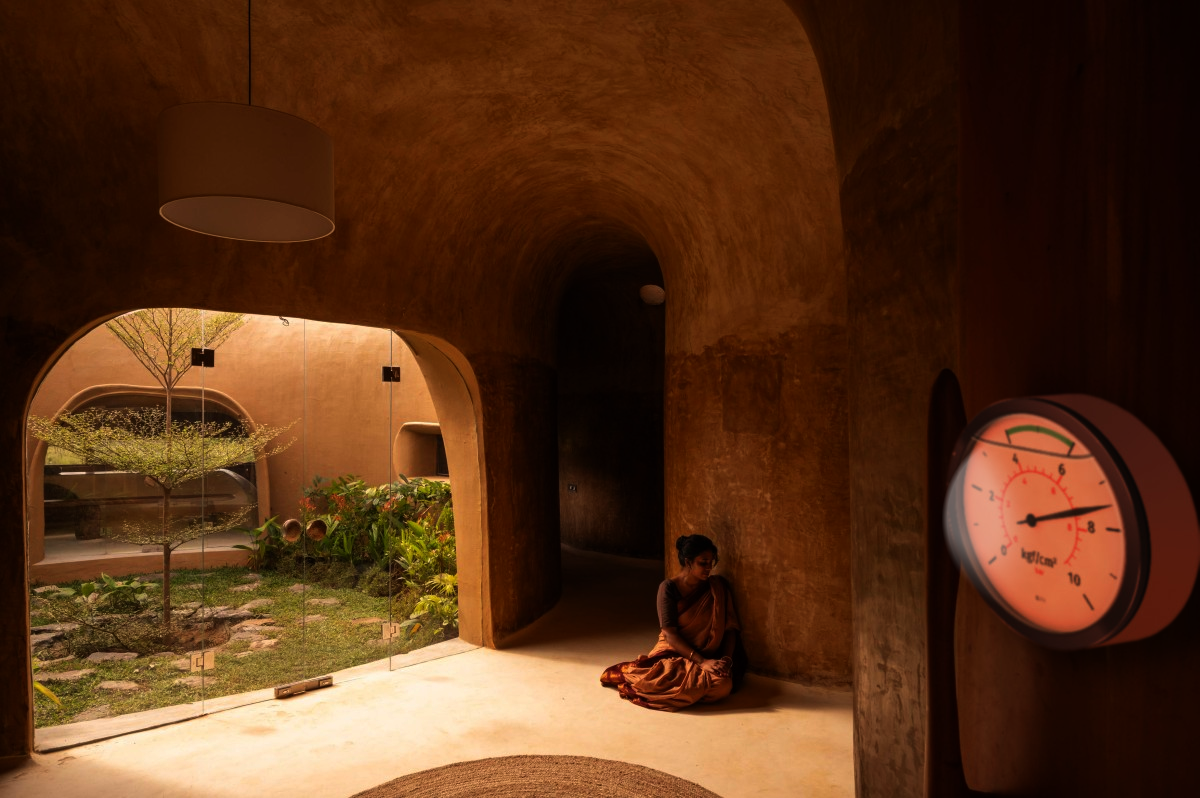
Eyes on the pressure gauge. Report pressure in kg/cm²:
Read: 7.5 kg/cm²
